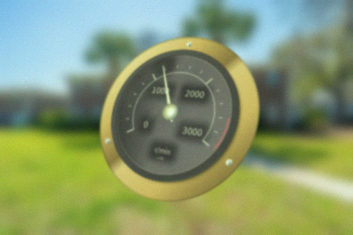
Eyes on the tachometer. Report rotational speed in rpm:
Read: 1200 rpm
